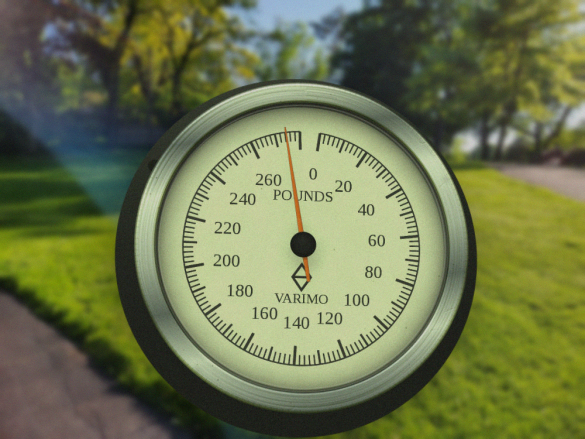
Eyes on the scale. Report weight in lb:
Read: 274 lb
